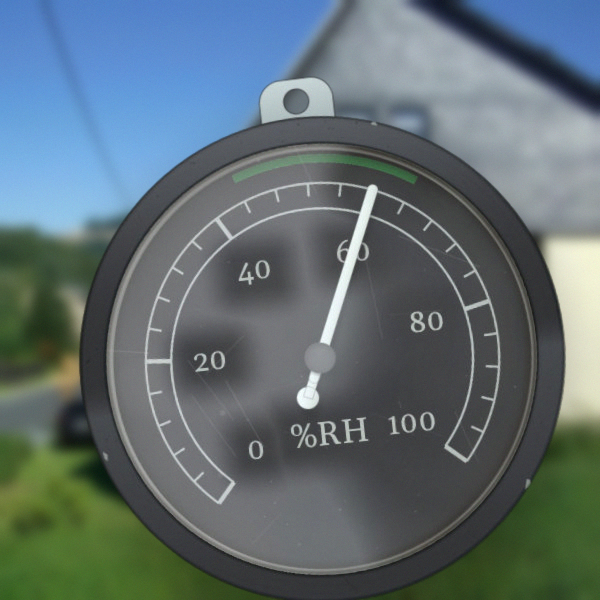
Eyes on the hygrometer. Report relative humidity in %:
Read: 60 %
